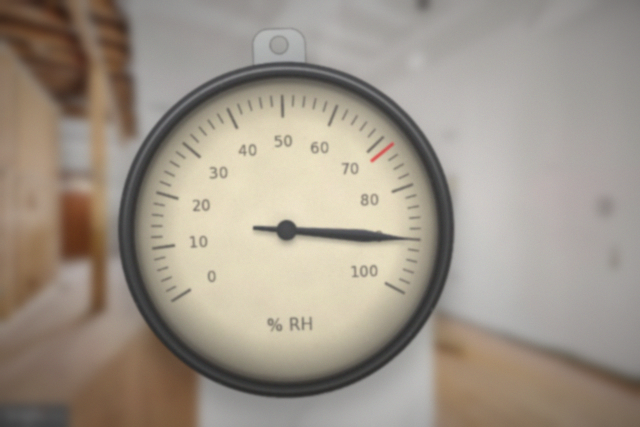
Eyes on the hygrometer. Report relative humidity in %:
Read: 90 %
